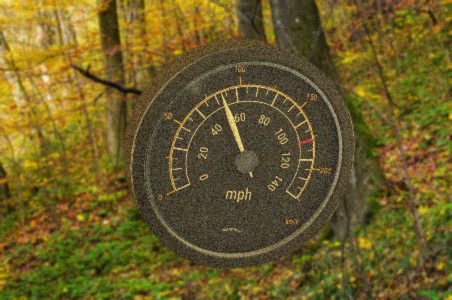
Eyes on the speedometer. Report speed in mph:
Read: 52.5 mph
